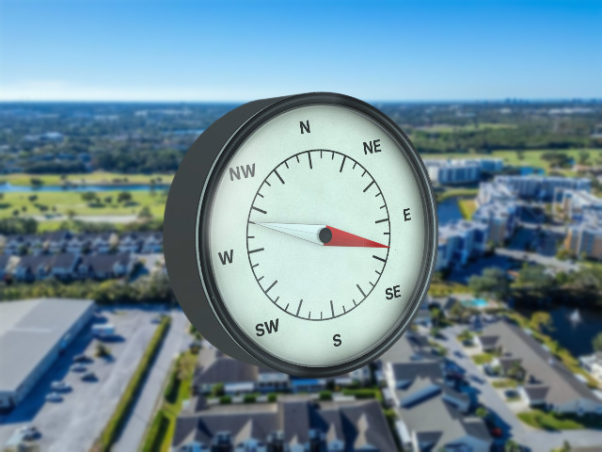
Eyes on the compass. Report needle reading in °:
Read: 110 °
